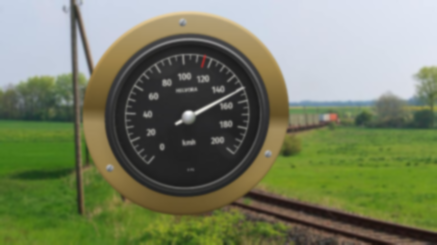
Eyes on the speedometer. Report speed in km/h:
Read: 150 km/h
